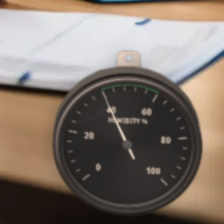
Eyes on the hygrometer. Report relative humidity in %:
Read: 40 %
